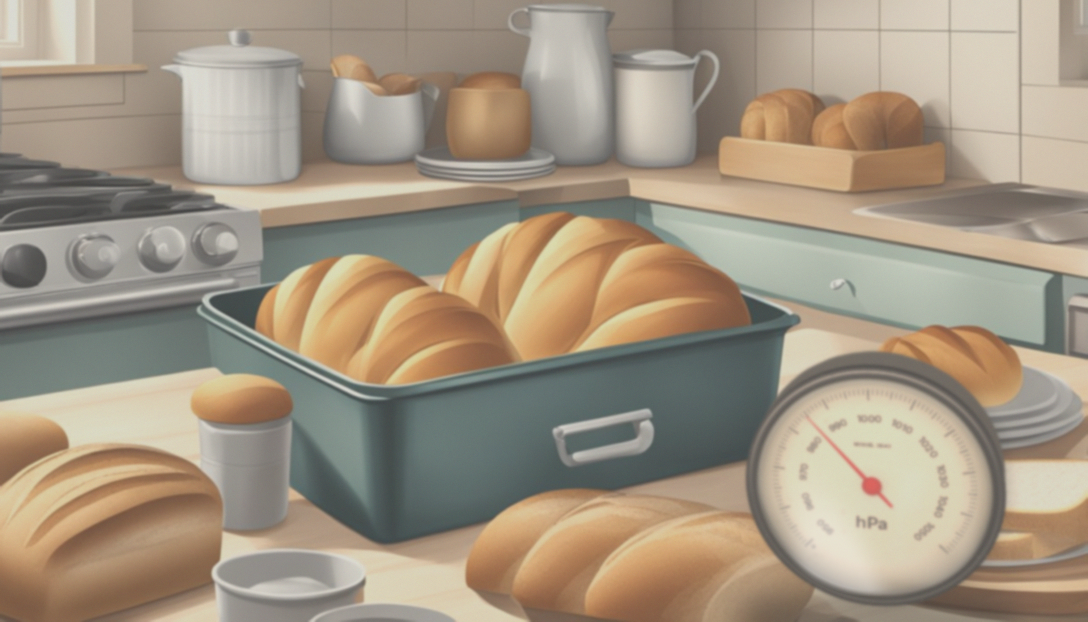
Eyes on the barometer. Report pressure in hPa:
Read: 985 hPa
